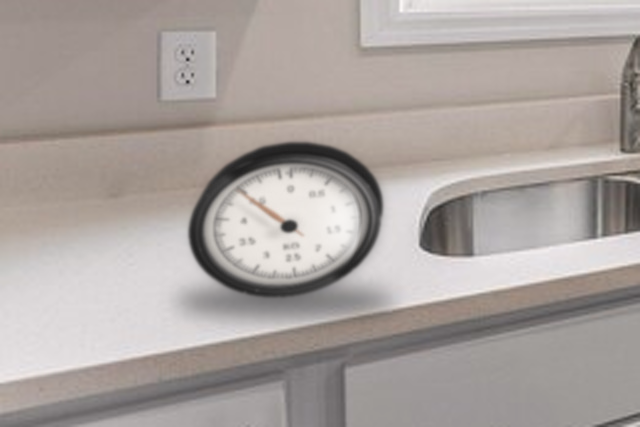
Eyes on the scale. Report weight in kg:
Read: 4.5 kg
